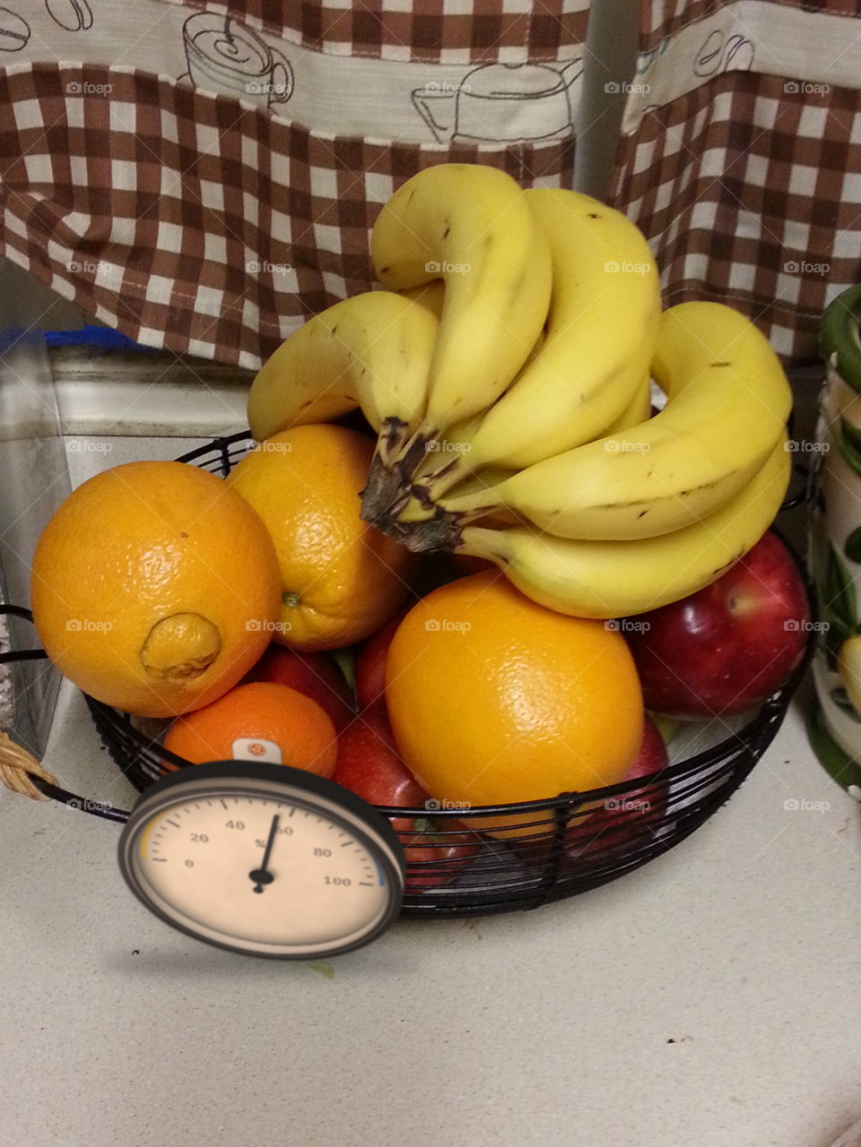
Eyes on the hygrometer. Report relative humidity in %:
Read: 56 %
